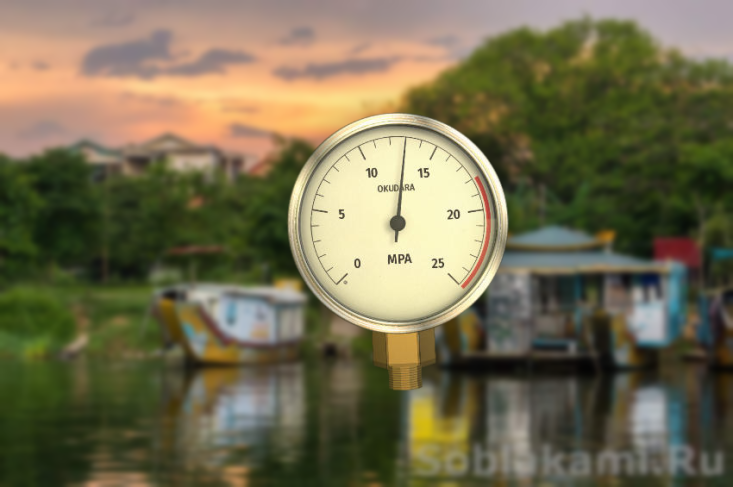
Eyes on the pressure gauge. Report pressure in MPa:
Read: 13 MPa
